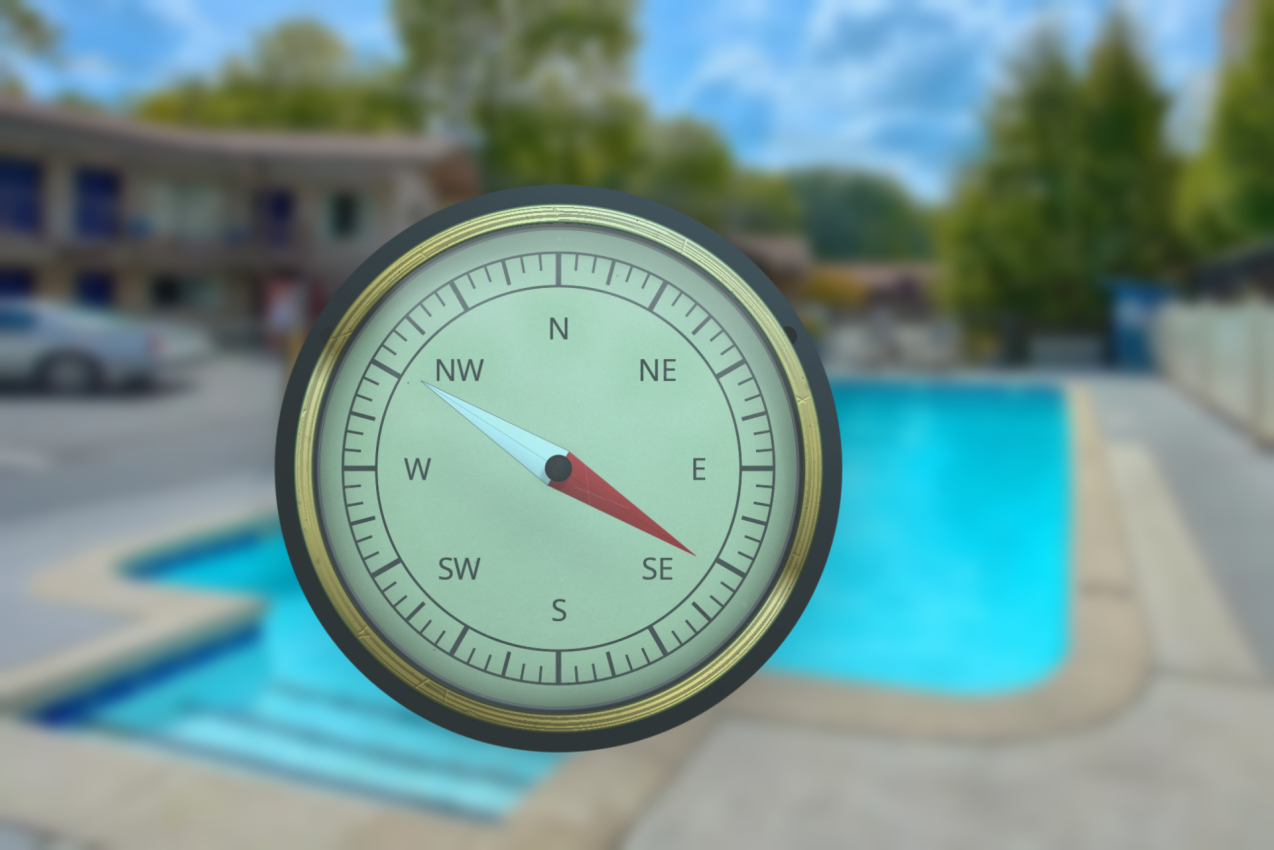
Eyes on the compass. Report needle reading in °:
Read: 122.5 °
